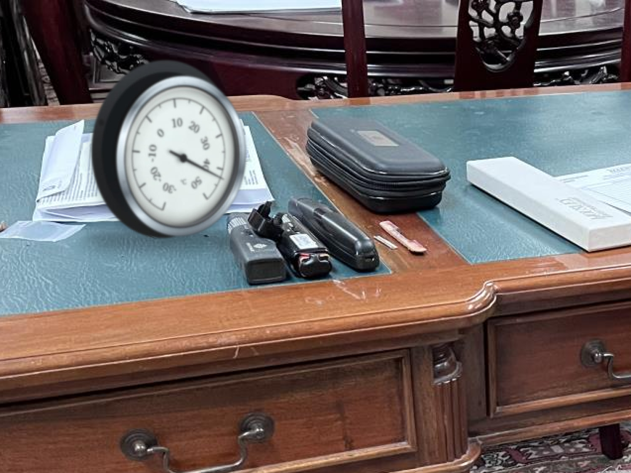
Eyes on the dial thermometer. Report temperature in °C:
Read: 42.5 °C
